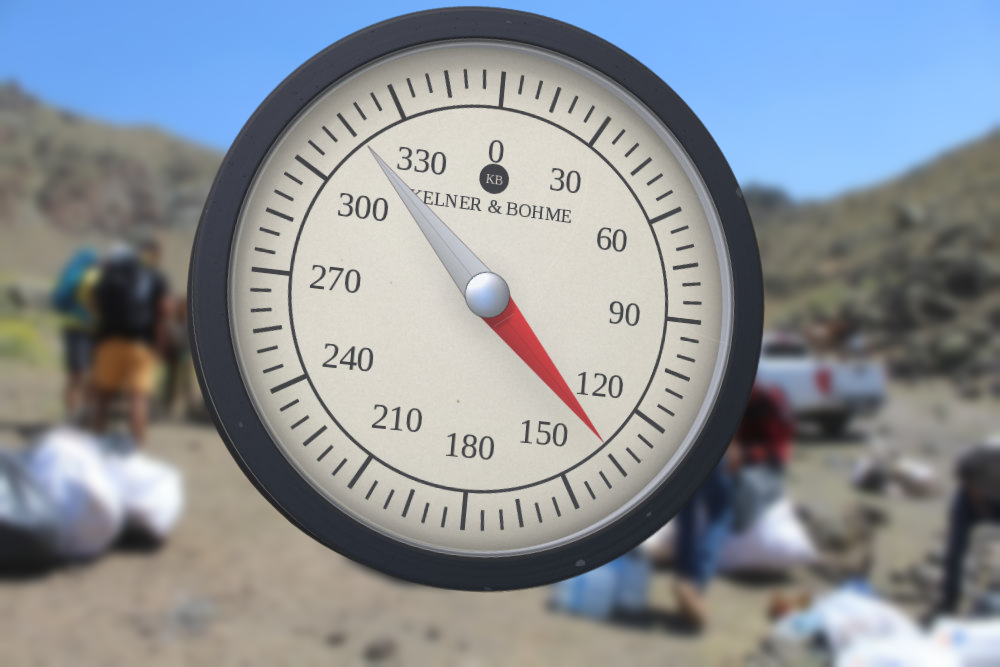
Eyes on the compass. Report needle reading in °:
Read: 135 °
